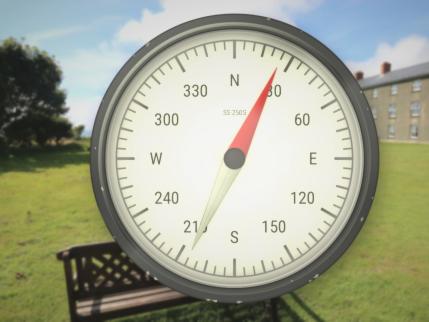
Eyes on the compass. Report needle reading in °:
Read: 25 °
